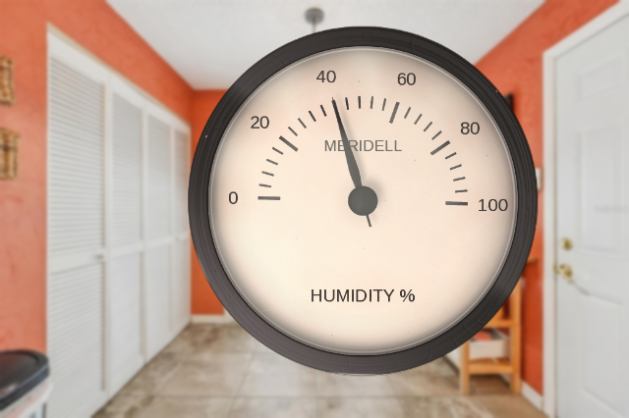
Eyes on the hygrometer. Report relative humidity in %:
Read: 40 %
